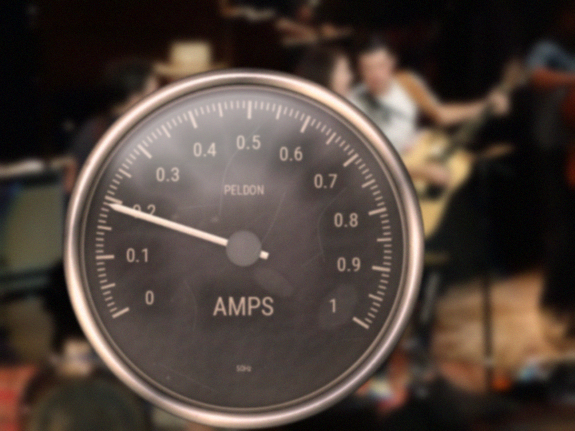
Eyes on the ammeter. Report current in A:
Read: 0.19 A
